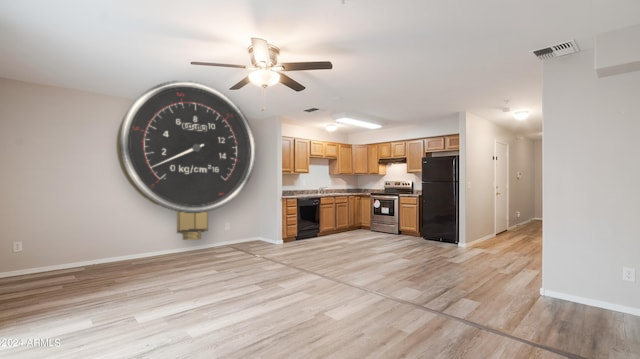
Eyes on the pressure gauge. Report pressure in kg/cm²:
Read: 1 kg/cm²
